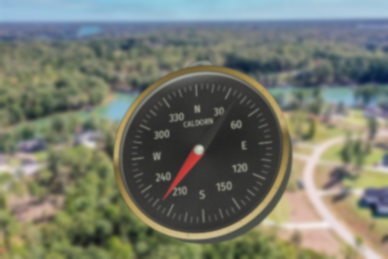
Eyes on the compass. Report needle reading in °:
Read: 220 °
